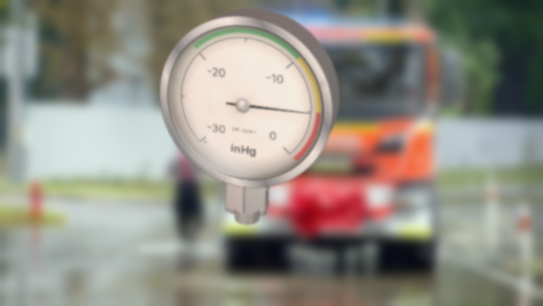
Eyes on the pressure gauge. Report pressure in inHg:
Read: -5 inHg
